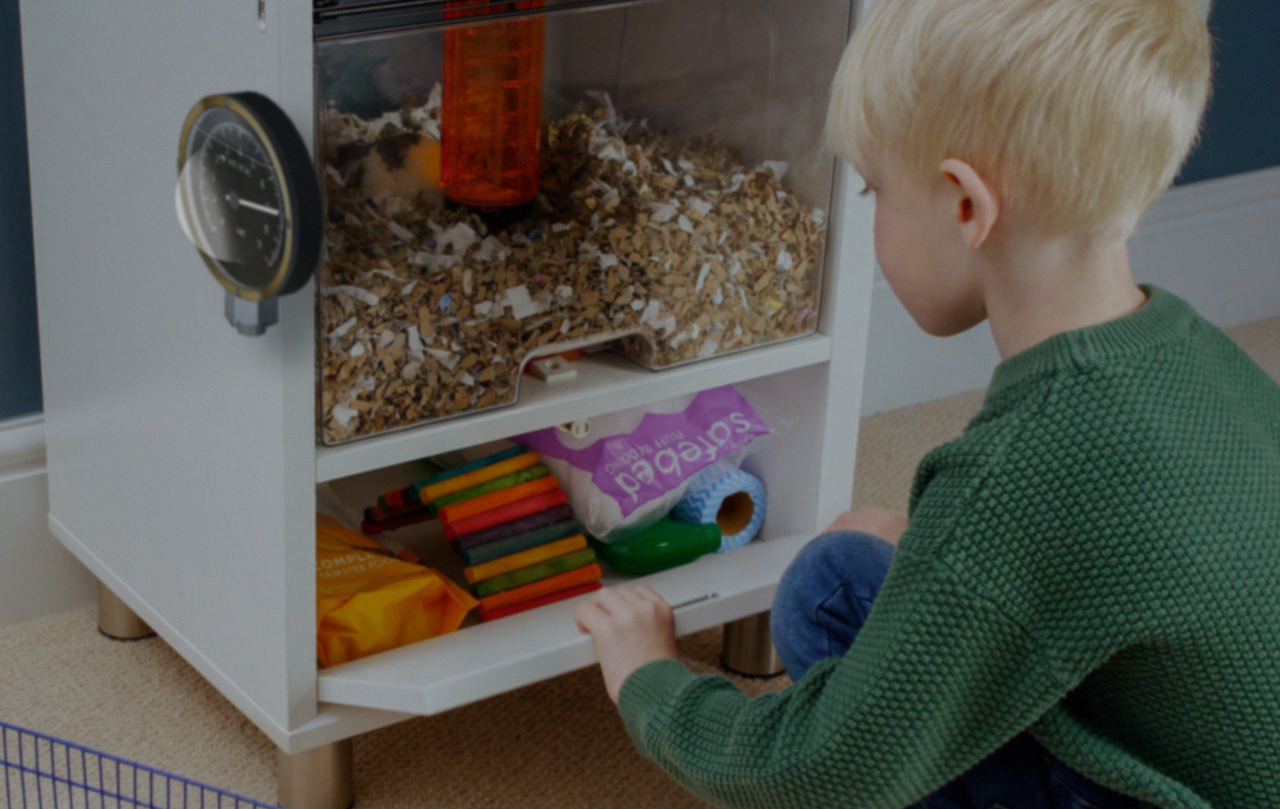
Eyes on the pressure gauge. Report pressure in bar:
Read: 7 bar
